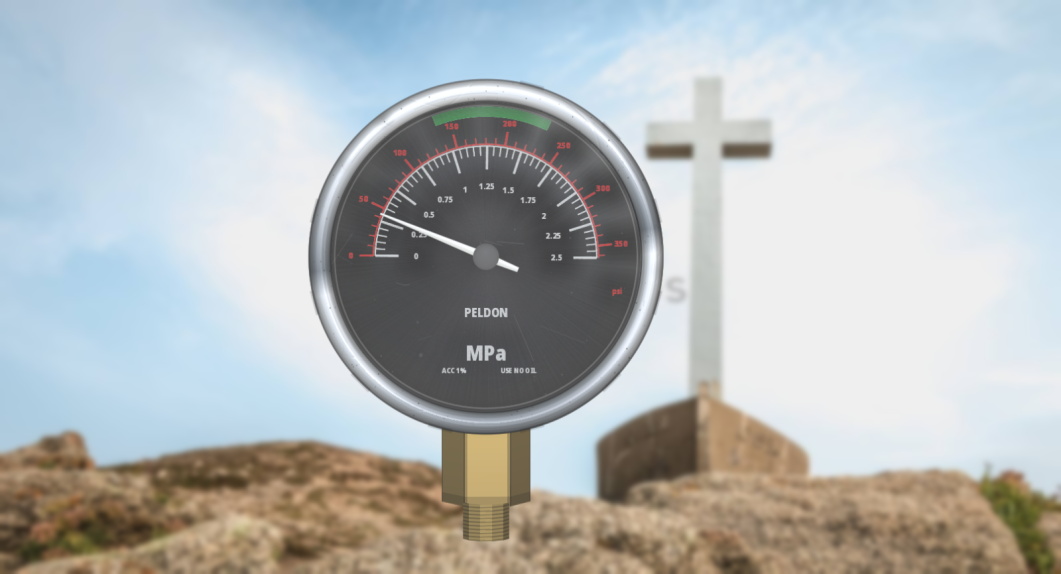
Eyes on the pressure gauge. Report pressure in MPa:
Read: 0.3 MPa
